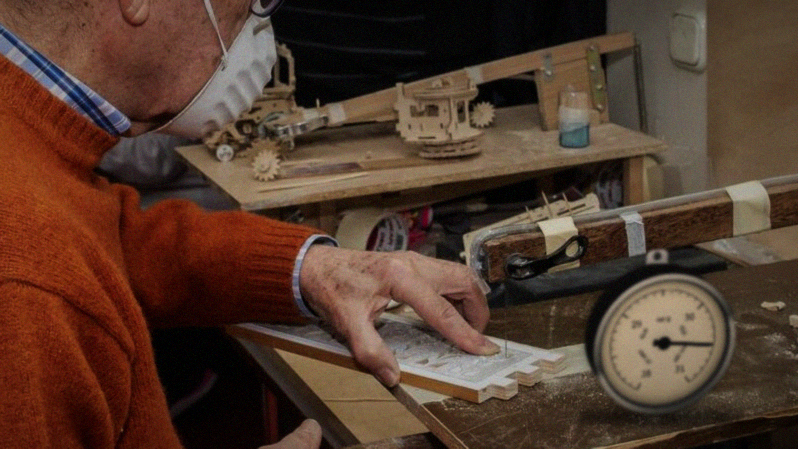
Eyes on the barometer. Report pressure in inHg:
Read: 30.5 inHg
